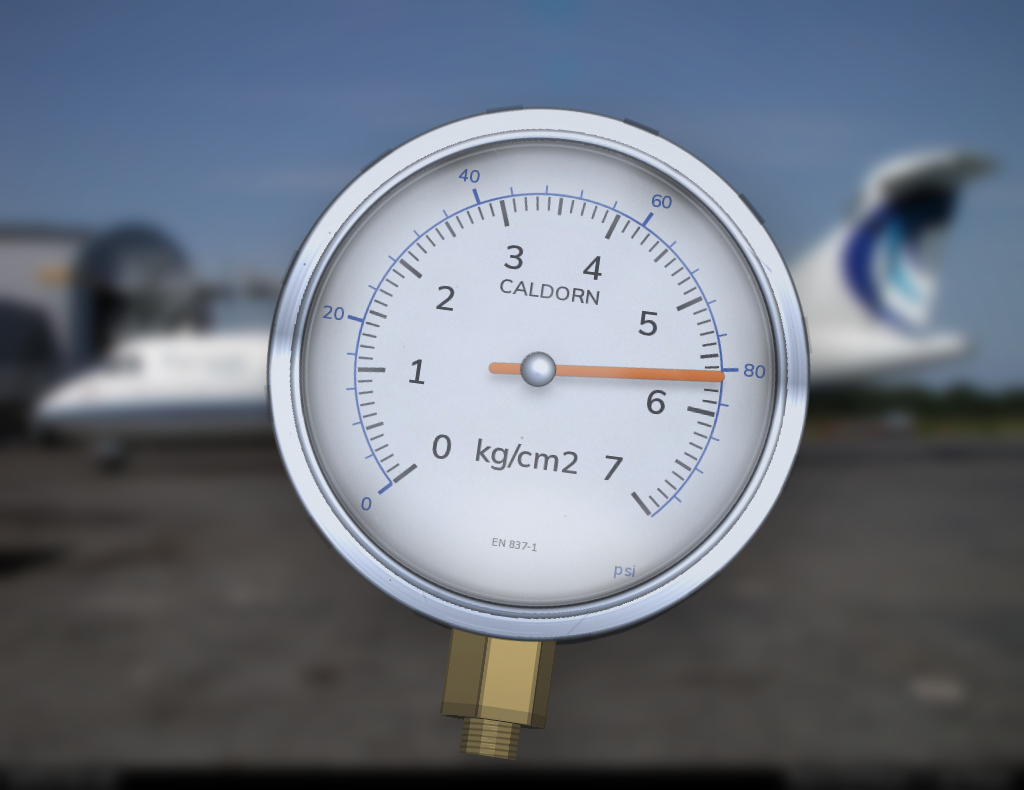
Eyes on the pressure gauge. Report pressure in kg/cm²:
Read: 5.7 kg/cm²
